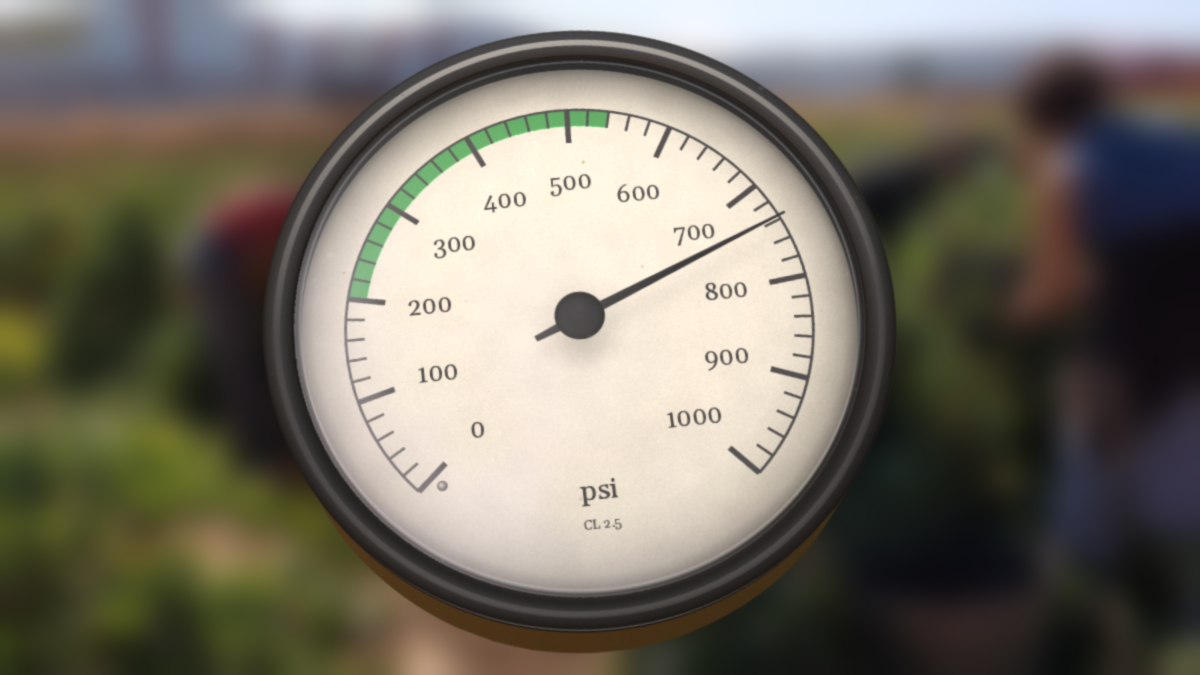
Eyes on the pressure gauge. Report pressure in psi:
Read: 740 psi
